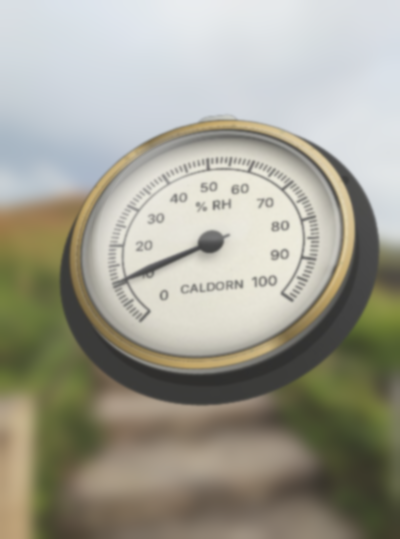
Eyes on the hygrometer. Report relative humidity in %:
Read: 10 %
